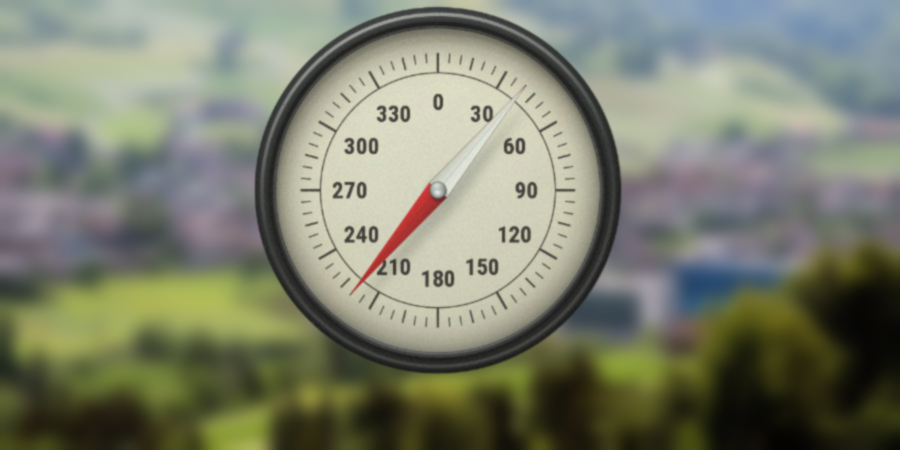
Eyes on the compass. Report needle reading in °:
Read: 220 °
